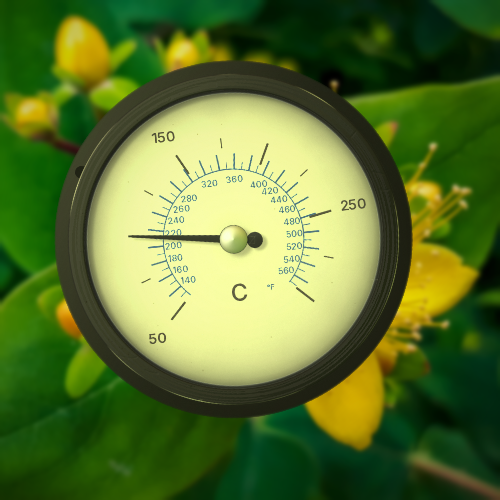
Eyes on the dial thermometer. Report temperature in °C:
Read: 100 °C
